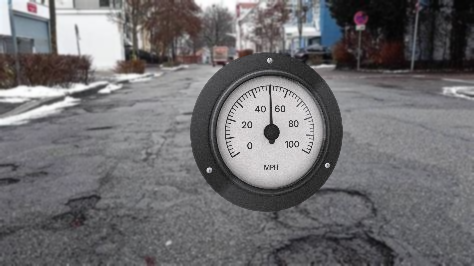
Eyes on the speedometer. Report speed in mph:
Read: 50 mph
